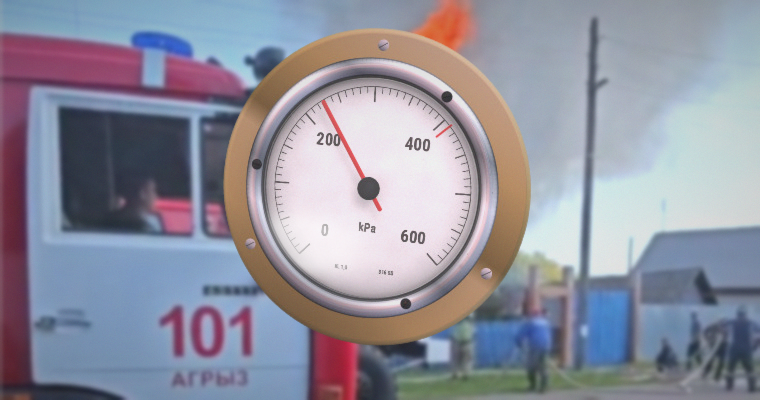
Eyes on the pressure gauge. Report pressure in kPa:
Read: 230 kPa
